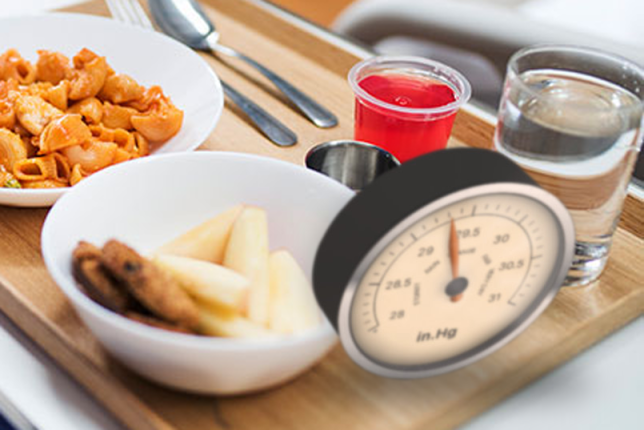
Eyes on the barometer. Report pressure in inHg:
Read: 29.3 inHg
